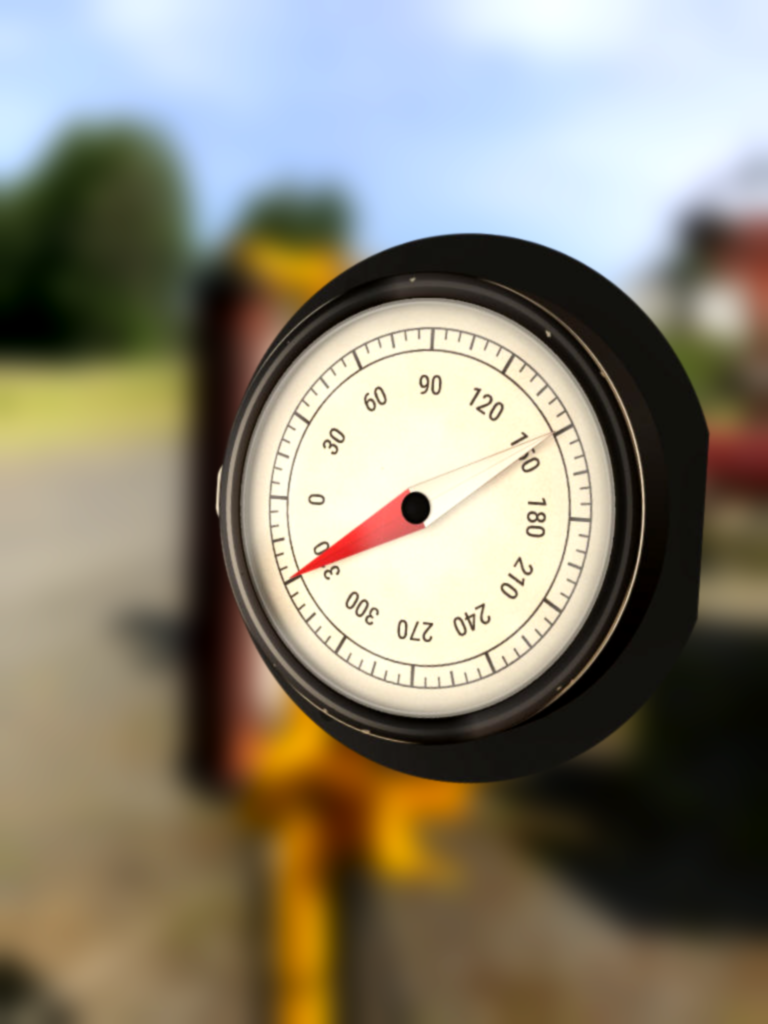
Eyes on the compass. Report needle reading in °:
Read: 330 °
